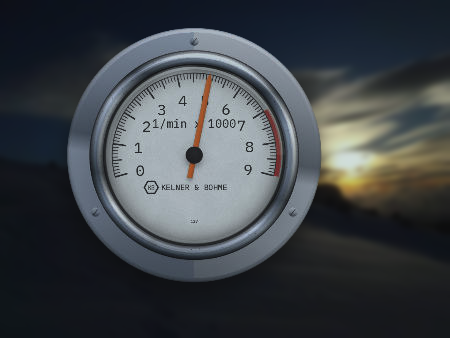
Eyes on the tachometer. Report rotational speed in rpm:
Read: 5000 rpm
